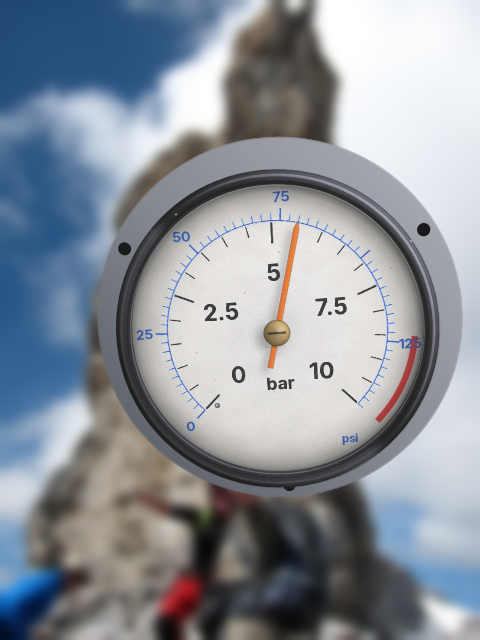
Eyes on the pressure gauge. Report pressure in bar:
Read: 5.5 bar
